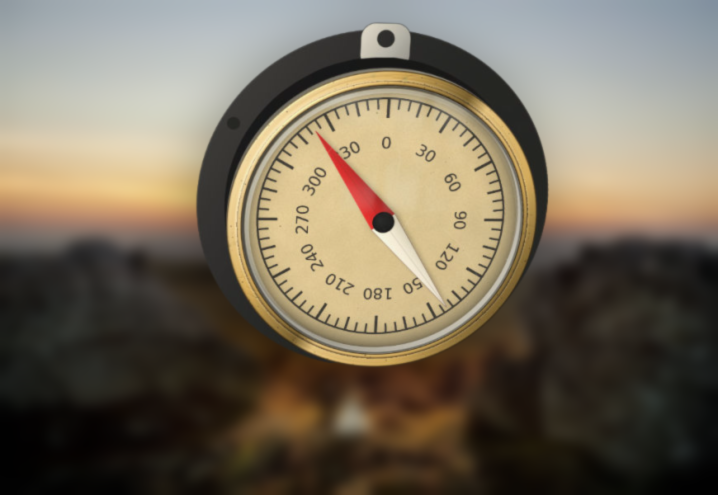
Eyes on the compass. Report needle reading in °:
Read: 322.5 °
